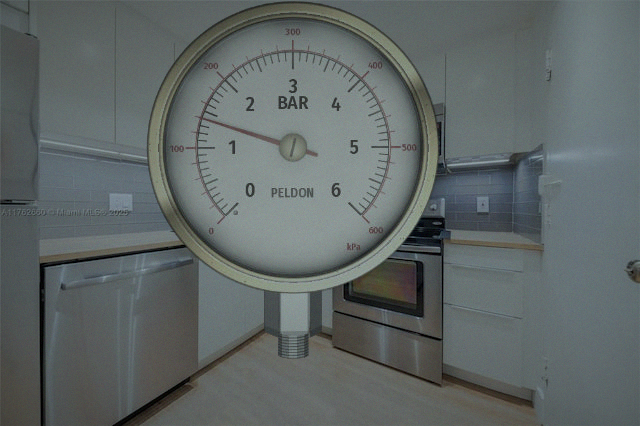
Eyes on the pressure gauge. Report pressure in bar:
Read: 1.4 bar
